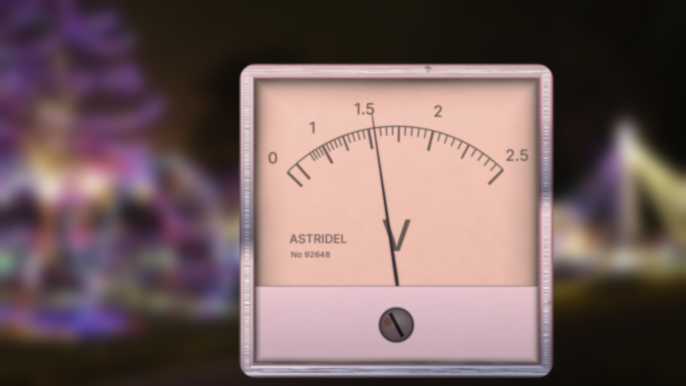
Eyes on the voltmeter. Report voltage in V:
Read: 1.55 V
